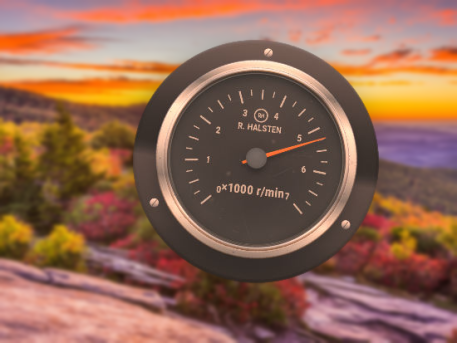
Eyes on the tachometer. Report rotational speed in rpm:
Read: 5250 rpm
